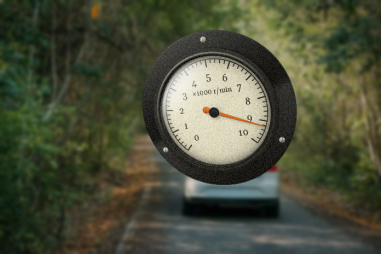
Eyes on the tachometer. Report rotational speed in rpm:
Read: 9200 rpm
